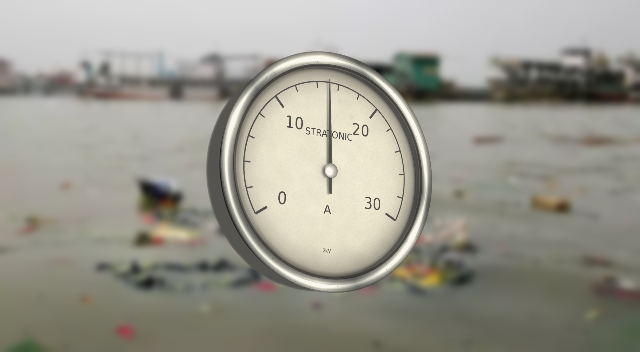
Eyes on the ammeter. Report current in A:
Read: 15 A
